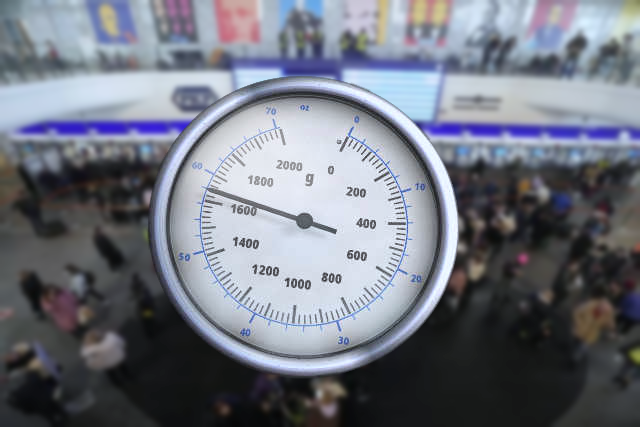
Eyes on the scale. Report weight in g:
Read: 1640 g
